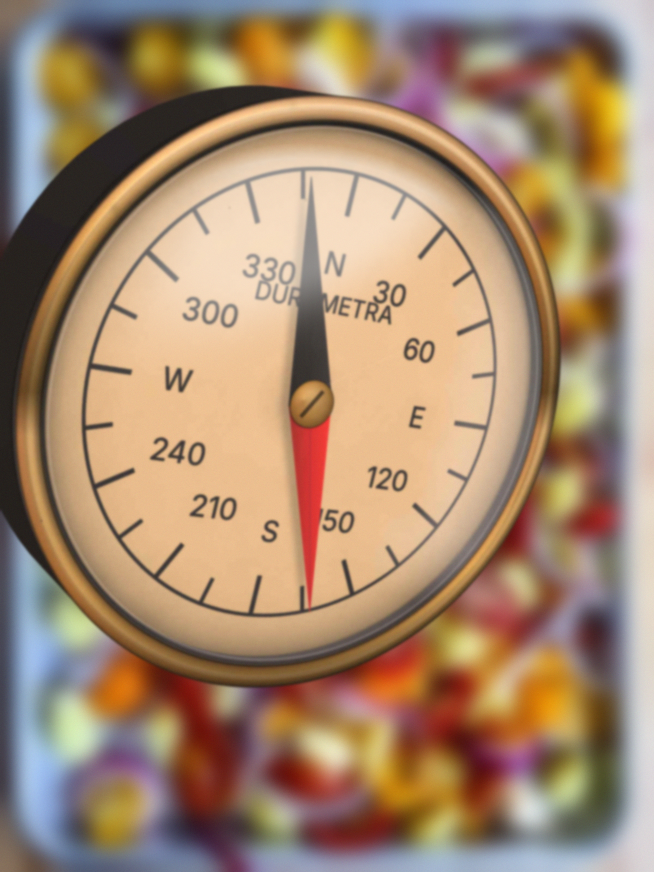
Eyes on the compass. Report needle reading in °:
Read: 165 °
